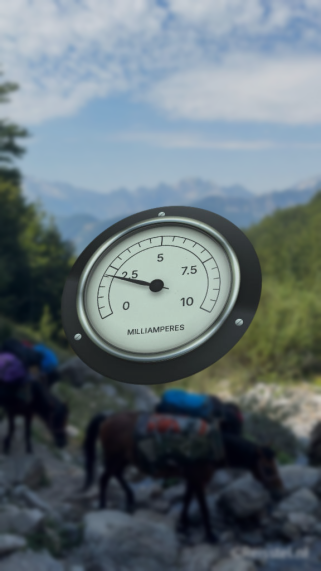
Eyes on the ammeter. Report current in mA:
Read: 2 mA
